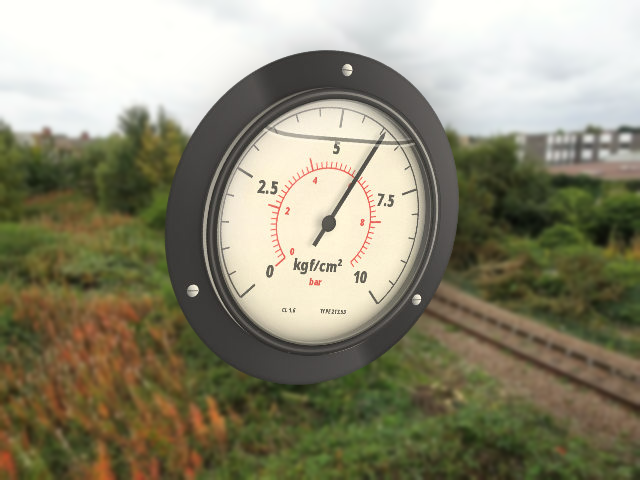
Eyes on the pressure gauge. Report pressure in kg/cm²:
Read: 6 kg/cm²
